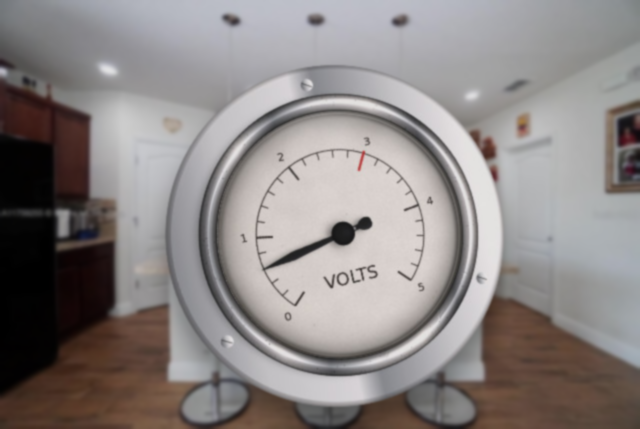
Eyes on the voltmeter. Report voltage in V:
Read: 0.6 V
